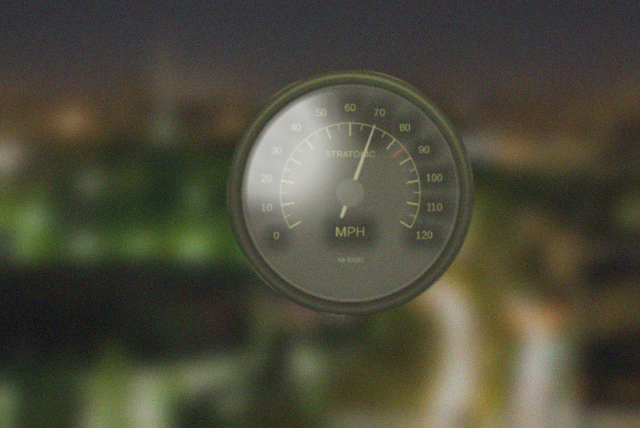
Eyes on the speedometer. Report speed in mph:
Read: 70 mph
